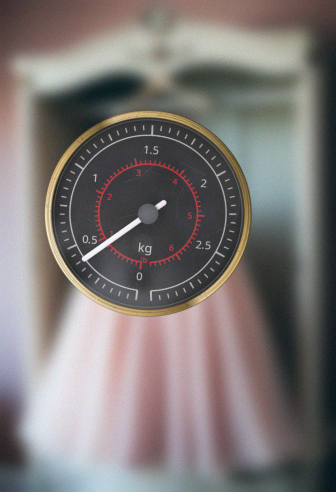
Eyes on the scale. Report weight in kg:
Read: 0.4 kg
